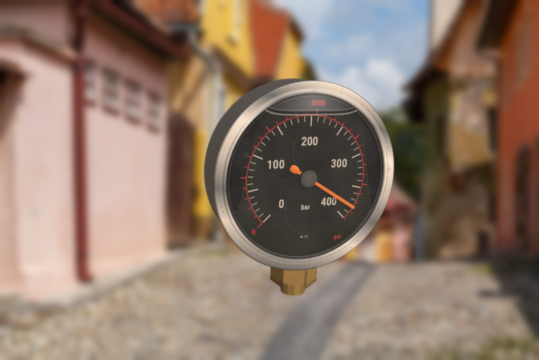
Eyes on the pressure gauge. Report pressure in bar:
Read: 380 bar
